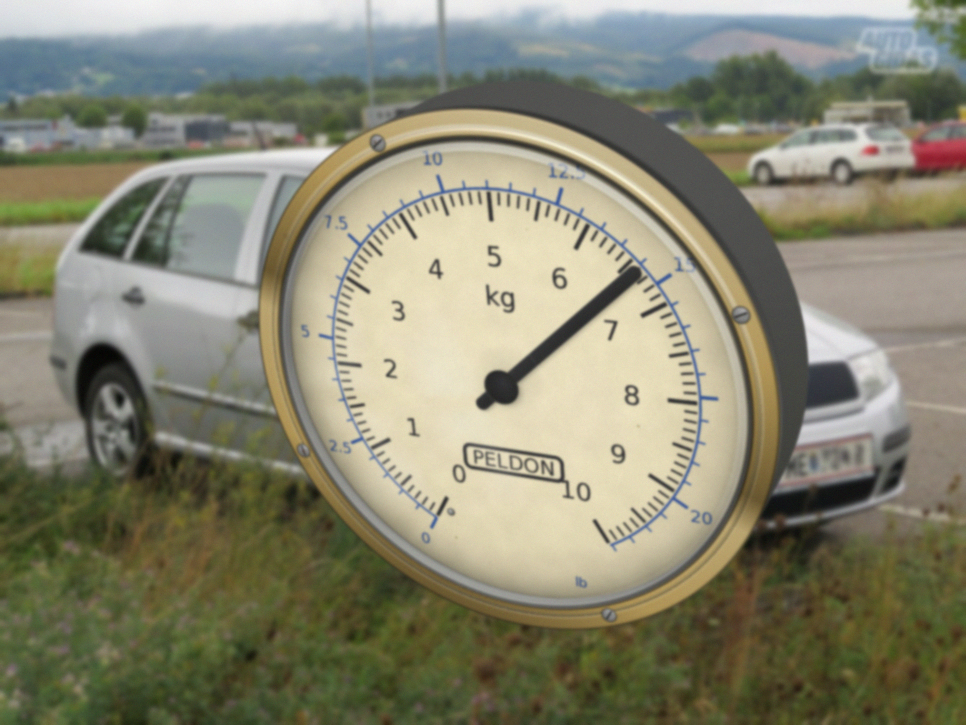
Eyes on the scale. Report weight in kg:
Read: 6.6 kg
